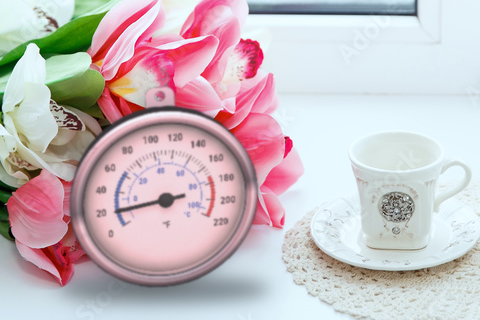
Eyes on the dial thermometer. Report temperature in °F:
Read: 20 °F
